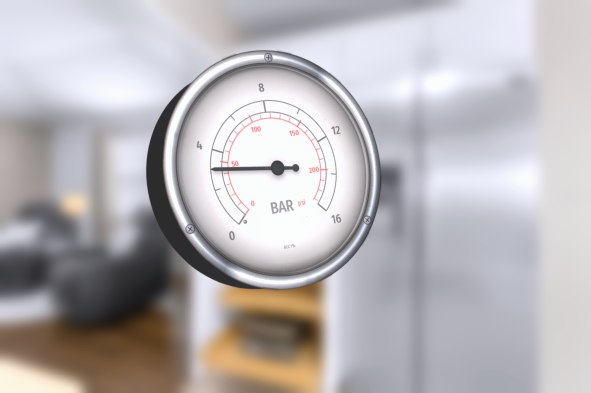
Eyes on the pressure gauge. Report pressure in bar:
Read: 3 bar
